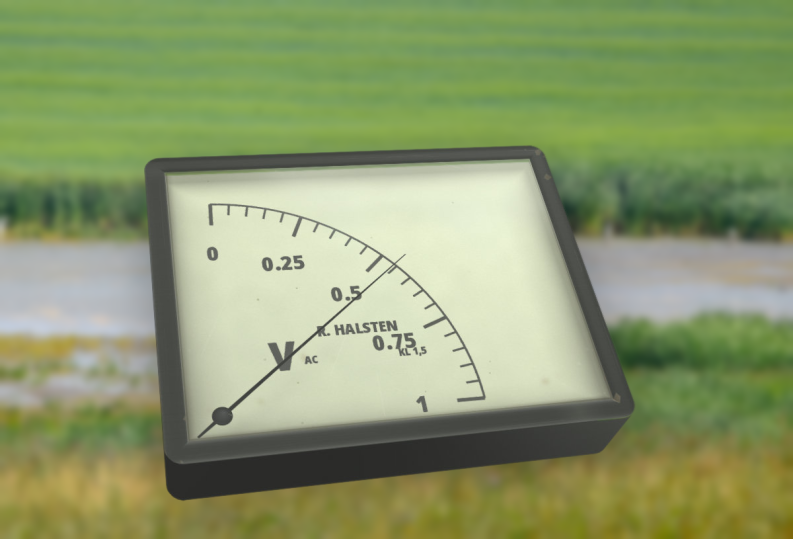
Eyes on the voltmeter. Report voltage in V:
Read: 0.55 V
